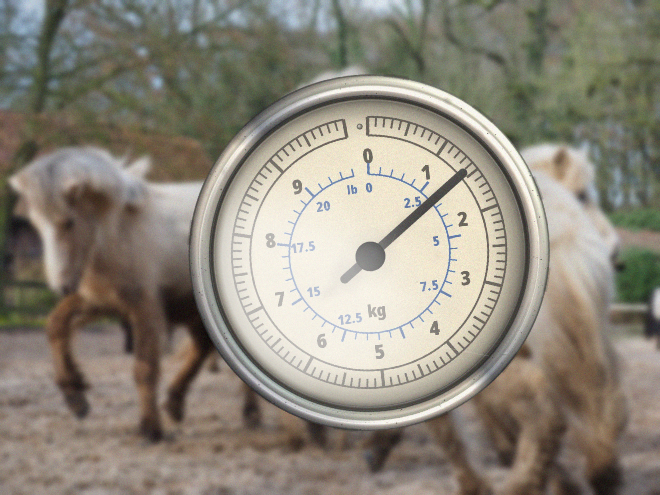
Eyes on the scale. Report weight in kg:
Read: 1.4 kg
